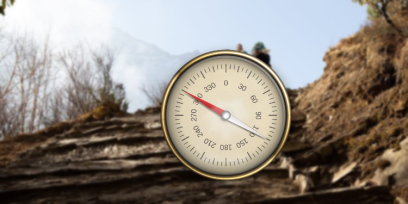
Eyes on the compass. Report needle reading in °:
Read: 300 °
